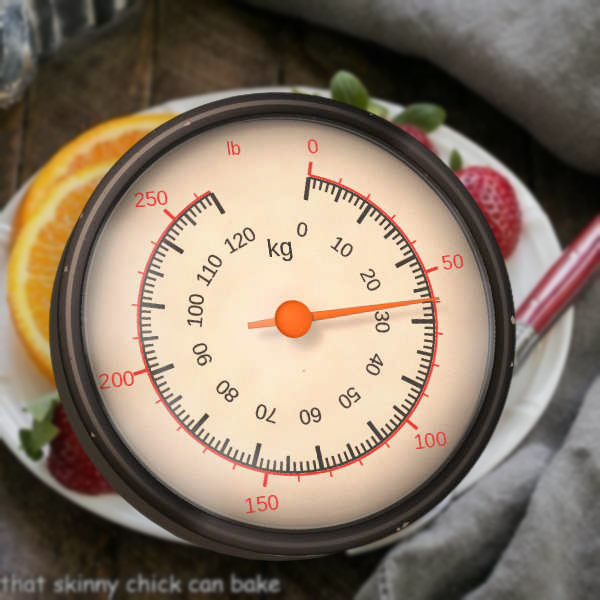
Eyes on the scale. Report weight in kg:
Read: 27 kg
